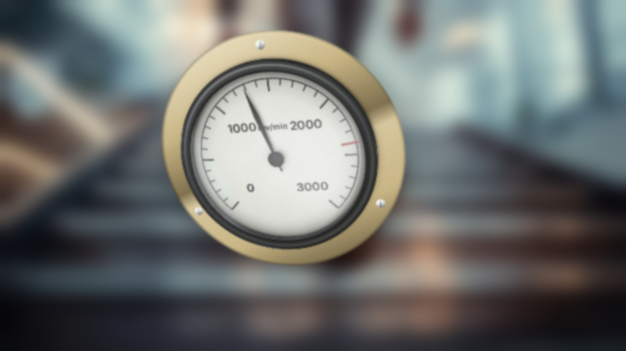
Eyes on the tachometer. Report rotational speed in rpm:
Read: 1300 rpm
